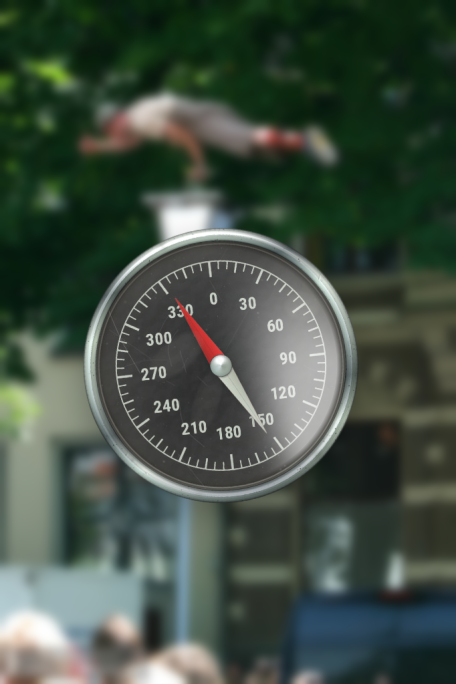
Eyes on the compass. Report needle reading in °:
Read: 332.5 °
